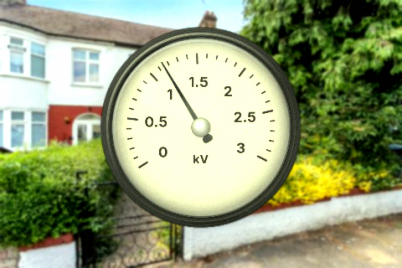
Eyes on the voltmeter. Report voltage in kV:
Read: 1.15 kV
